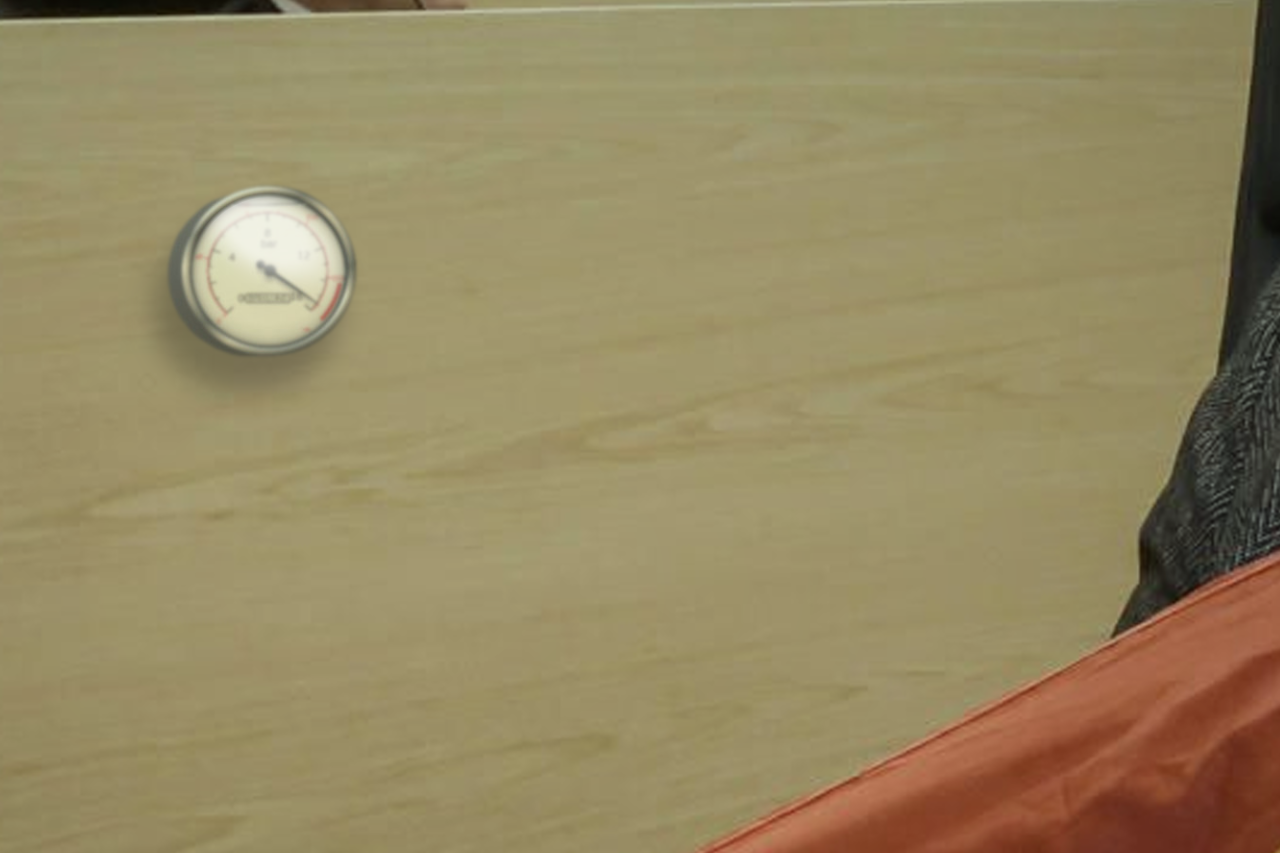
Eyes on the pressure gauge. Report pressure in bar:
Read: 15.5 bar
